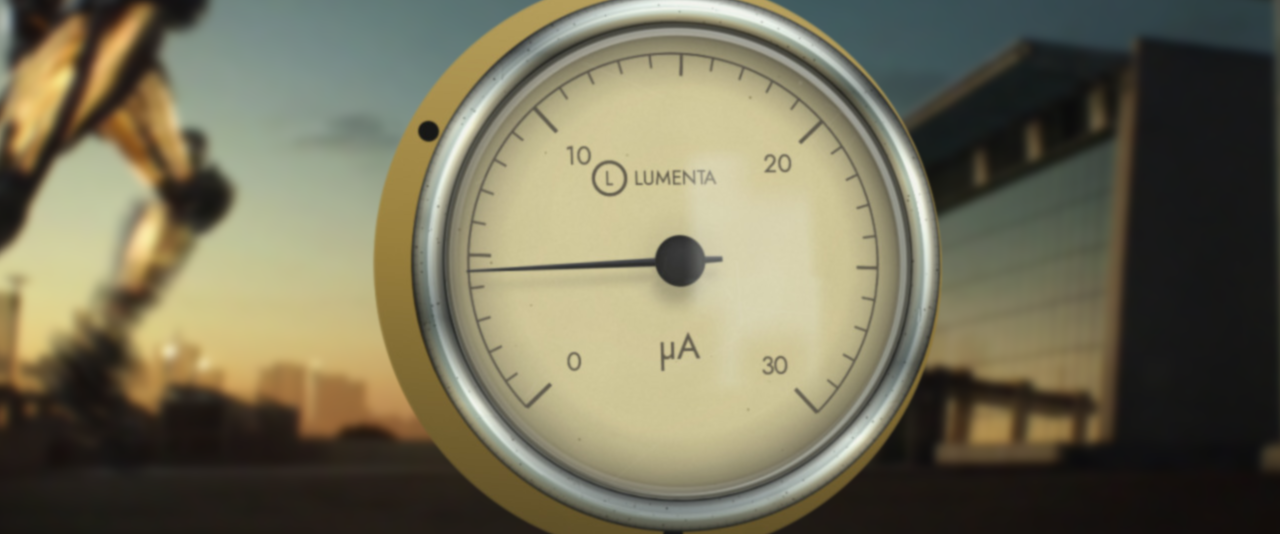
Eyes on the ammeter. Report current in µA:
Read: 4.5 µA
